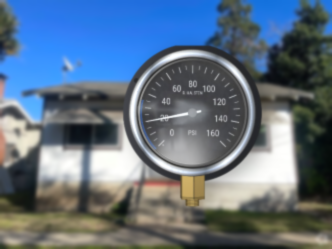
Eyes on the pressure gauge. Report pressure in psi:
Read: 20 psi
